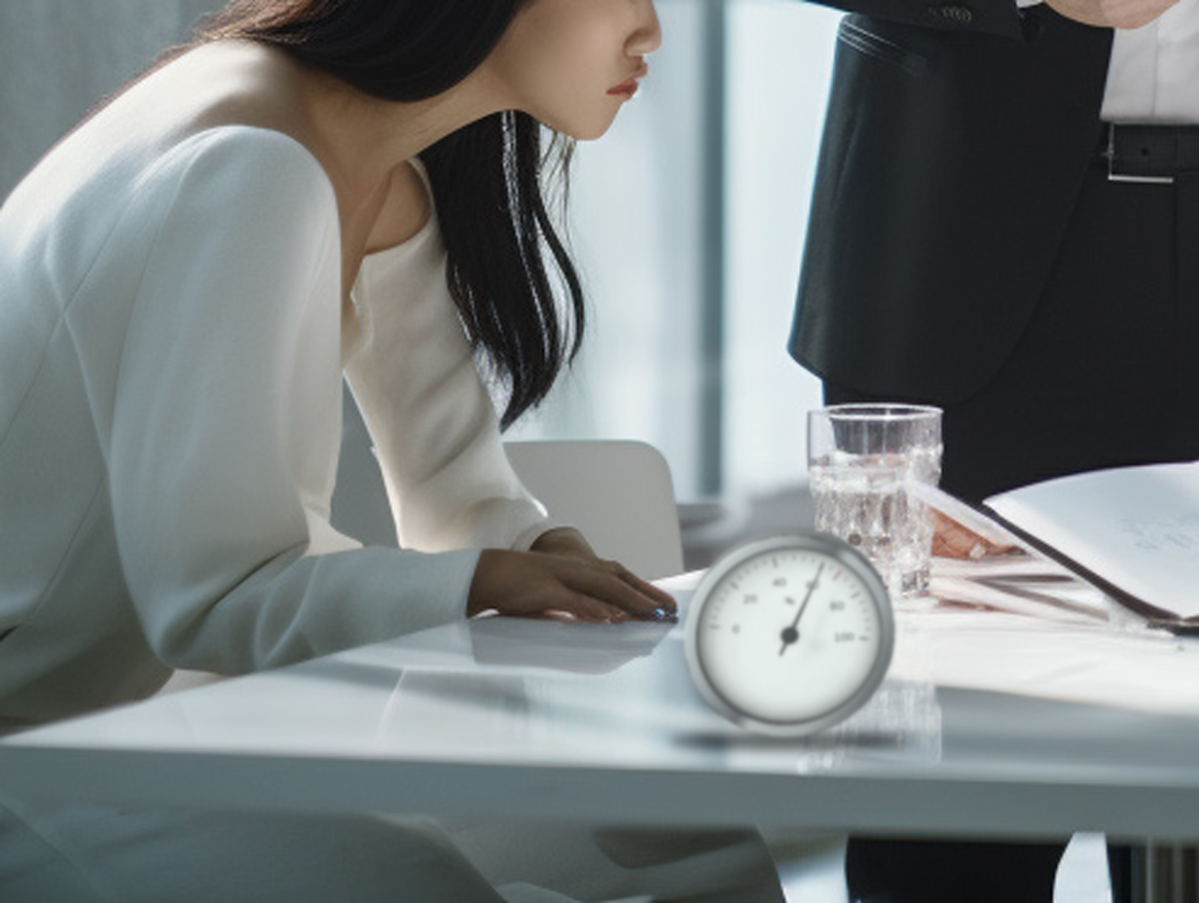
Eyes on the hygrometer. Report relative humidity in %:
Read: 60 %
